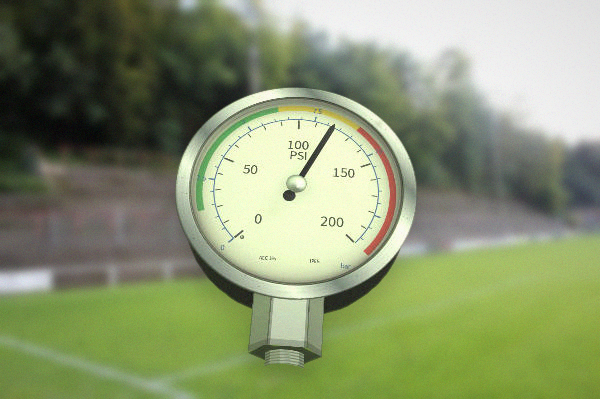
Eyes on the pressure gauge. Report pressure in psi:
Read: 120 psi
